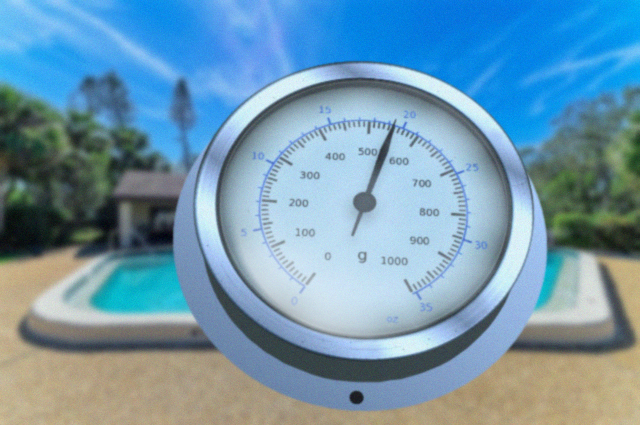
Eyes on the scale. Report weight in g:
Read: 550 g
